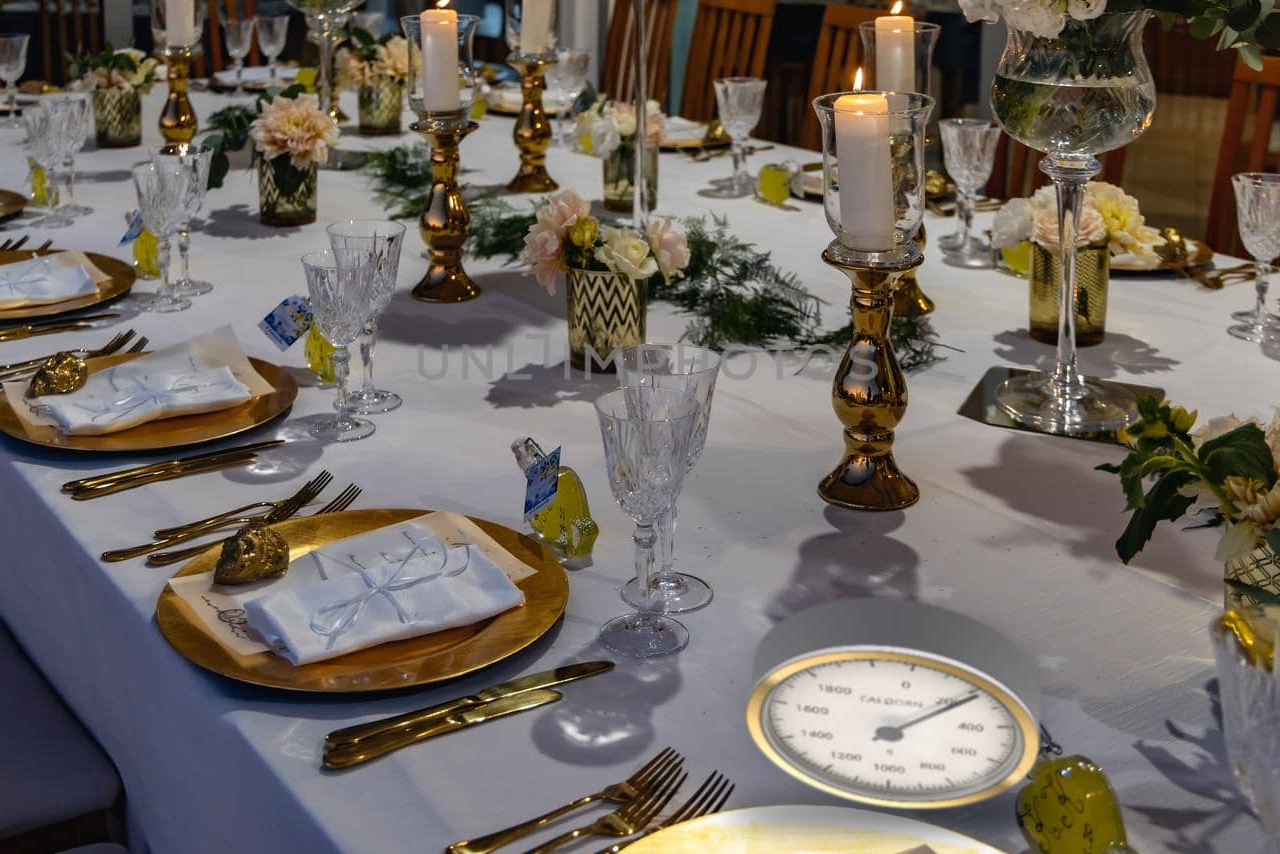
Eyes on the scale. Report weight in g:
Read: 200 g
